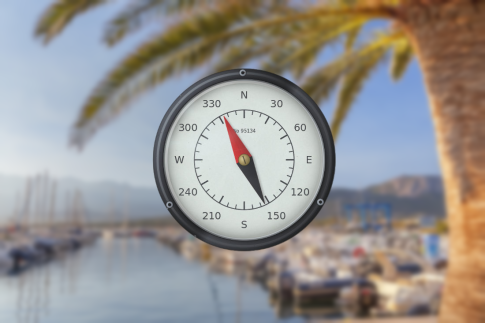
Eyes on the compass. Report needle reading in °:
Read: 335 °
